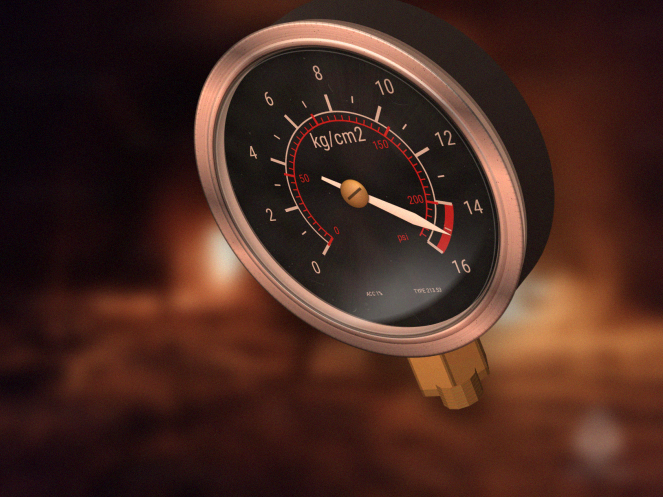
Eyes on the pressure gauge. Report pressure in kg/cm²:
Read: 15 kg/cm²
